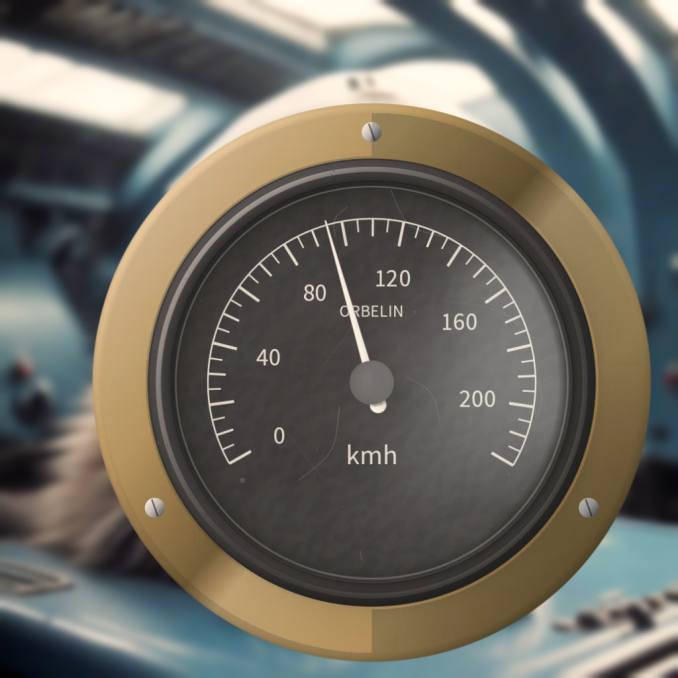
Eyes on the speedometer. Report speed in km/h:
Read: 95 km/h
